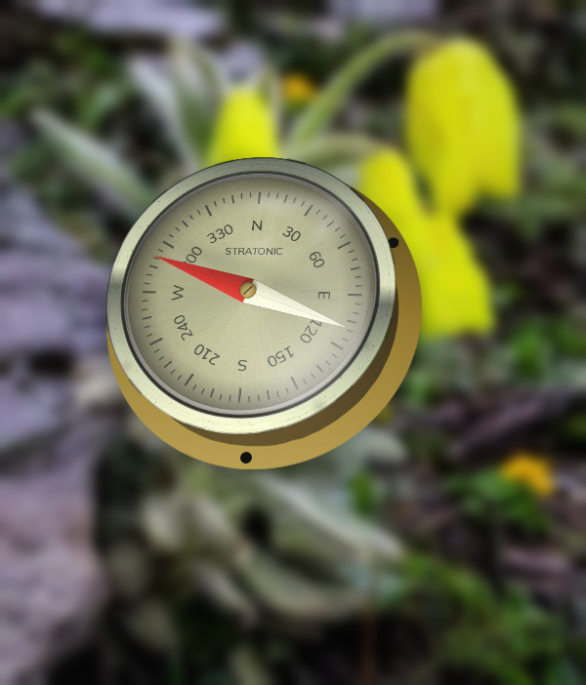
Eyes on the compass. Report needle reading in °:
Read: 290 °
